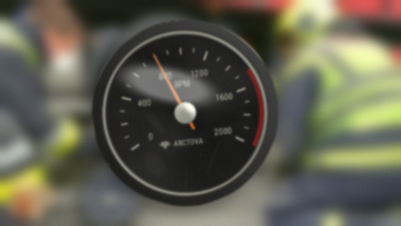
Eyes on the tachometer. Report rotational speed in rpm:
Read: 800 rpm
